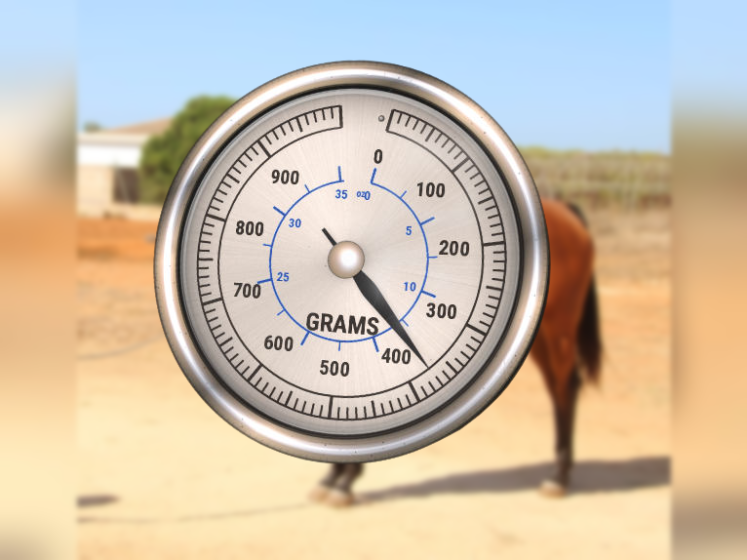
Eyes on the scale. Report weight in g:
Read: 370 g
